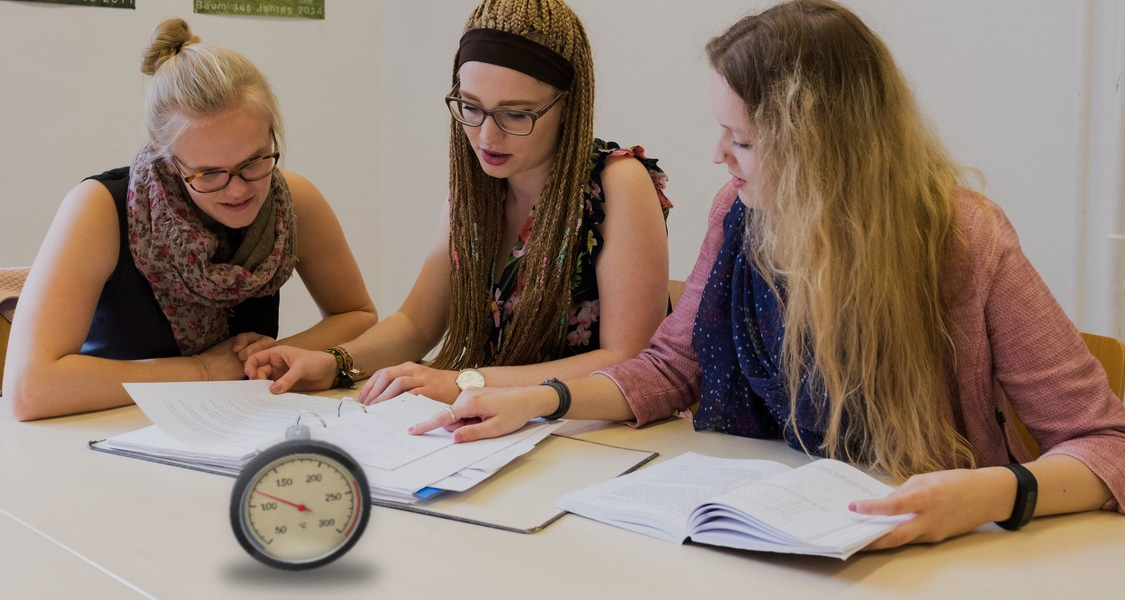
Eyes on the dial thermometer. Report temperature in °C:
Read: 120 °C
